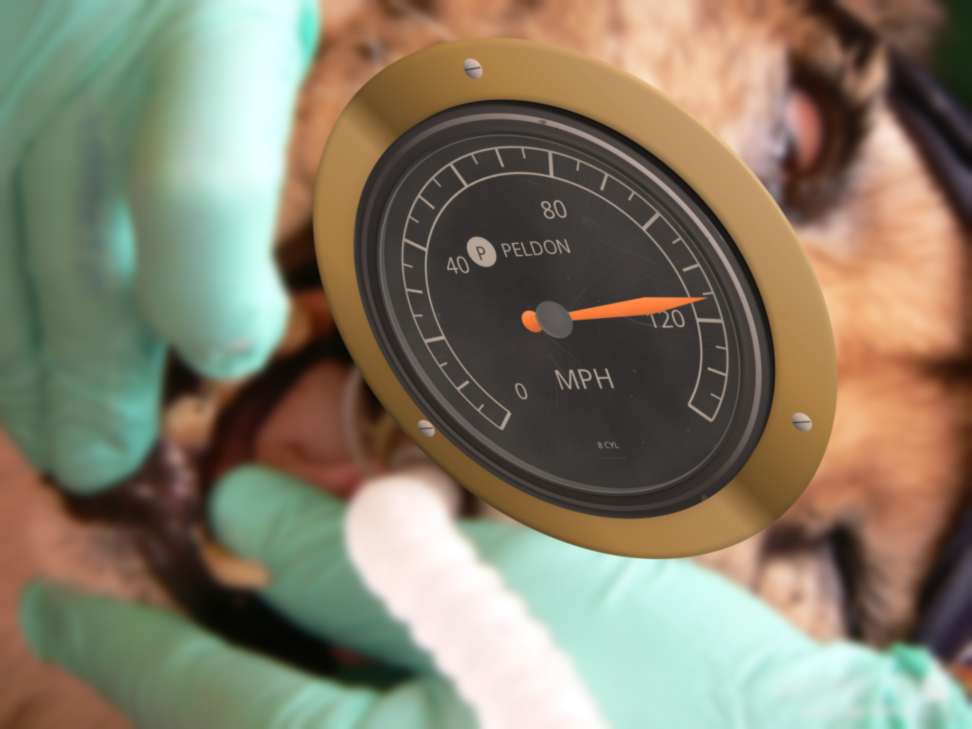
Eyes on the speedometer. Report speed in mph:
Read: 115 mph
